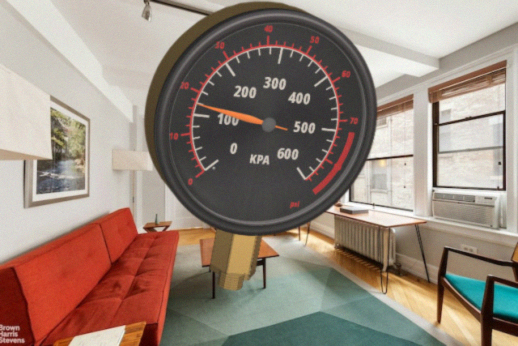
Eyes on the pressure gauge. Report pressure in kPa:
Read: 120 kPa
